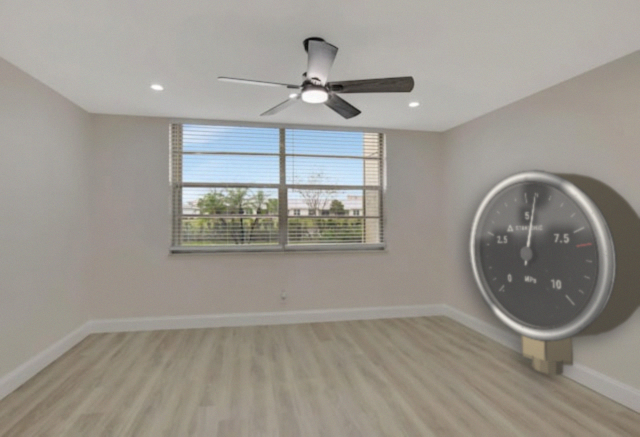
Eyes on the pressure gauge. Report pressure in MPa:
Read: 5.5 MPa
